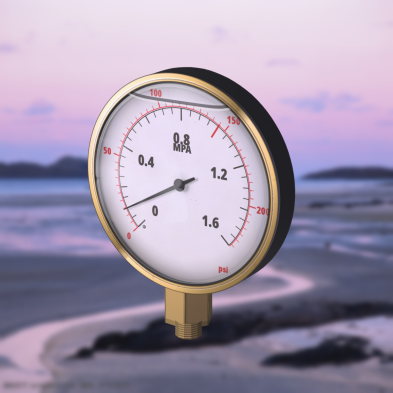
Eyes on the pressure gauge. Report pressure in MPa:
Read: 0.1 MPa
